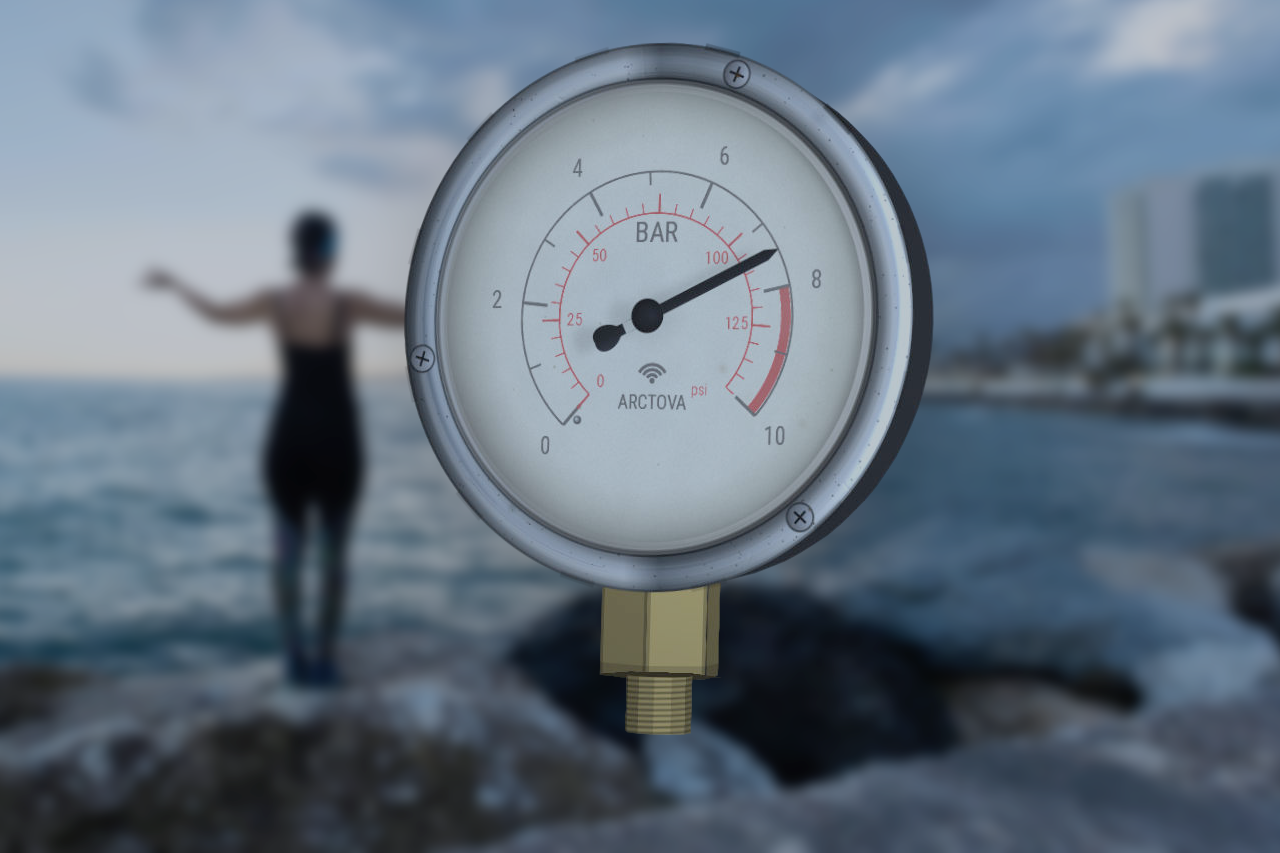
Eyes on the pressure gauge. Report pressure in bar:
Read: 7.5 bar
